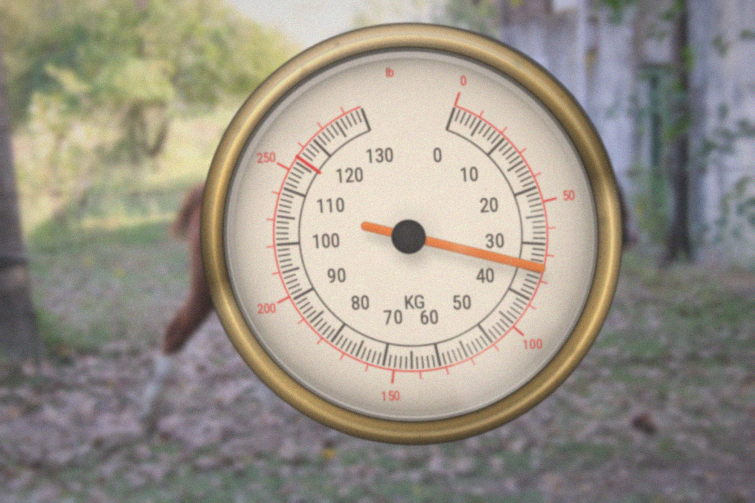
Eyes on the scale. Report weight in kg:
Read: 34 kg
